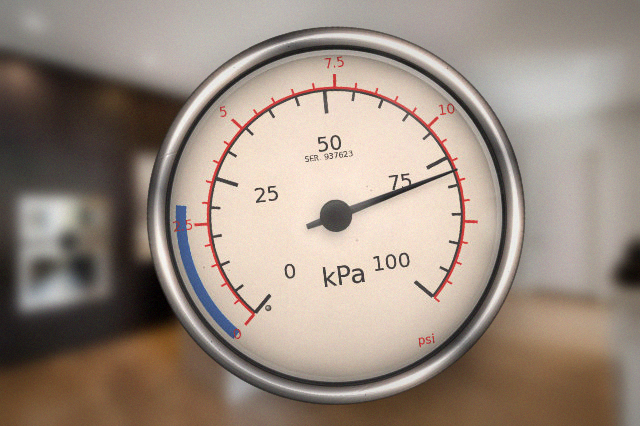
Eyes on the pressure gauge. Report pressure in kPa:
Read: 77.5 kPa
